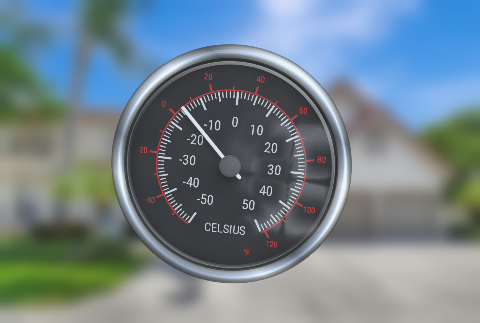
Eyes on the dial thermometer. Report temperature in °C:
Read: -15 °C
